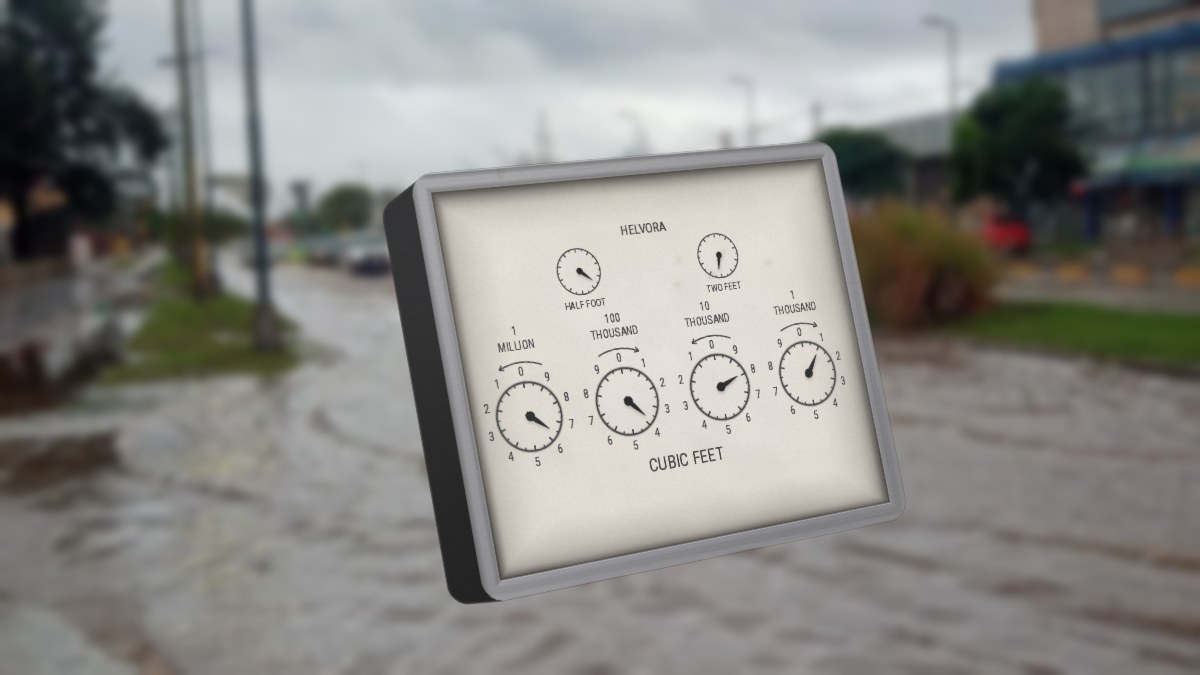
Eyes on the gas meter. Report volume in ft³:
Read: 638100 ft³
